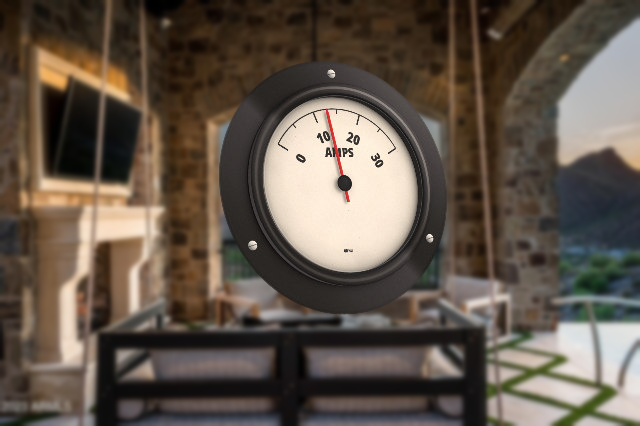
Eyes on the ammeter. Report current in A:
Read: 12.5 A
